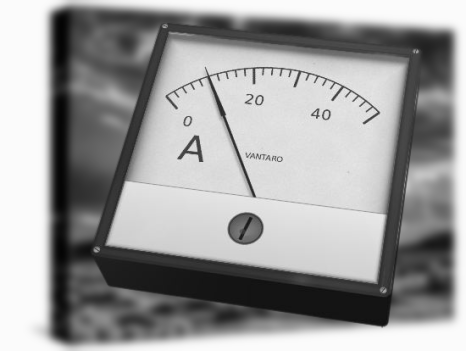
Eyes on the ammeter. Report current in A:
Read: 10 A
